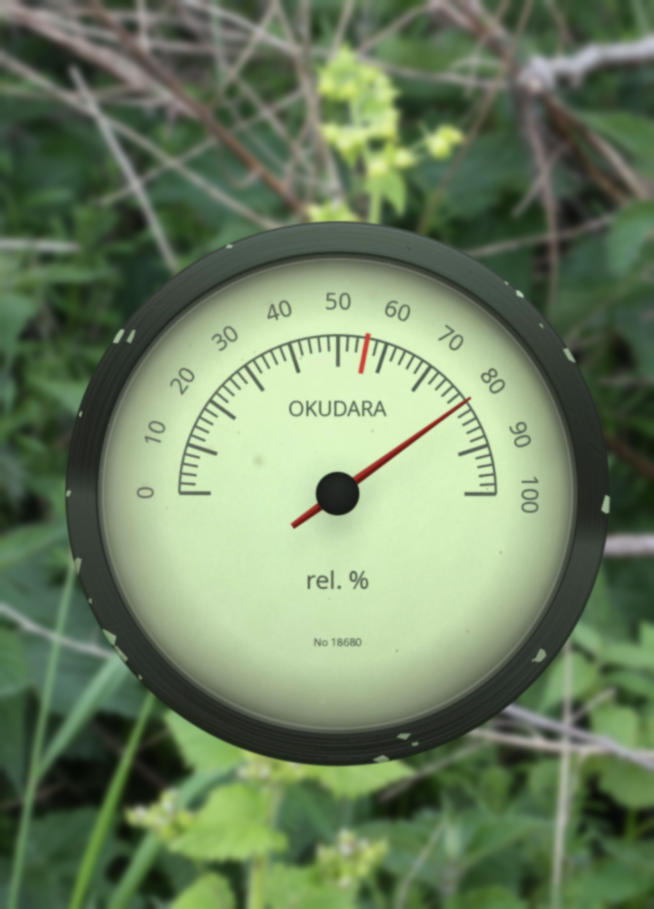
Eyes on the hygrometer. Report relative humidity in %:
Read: 80 %
